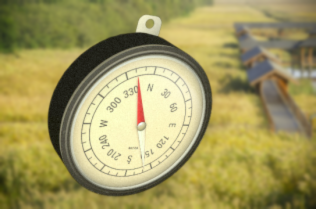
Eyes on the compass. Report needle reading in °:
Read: 340 °
